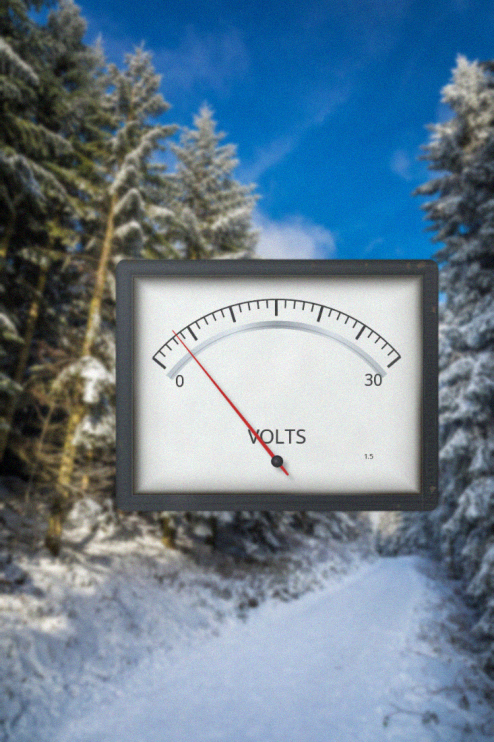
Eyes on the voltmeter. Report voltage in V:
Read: 3.5 V
